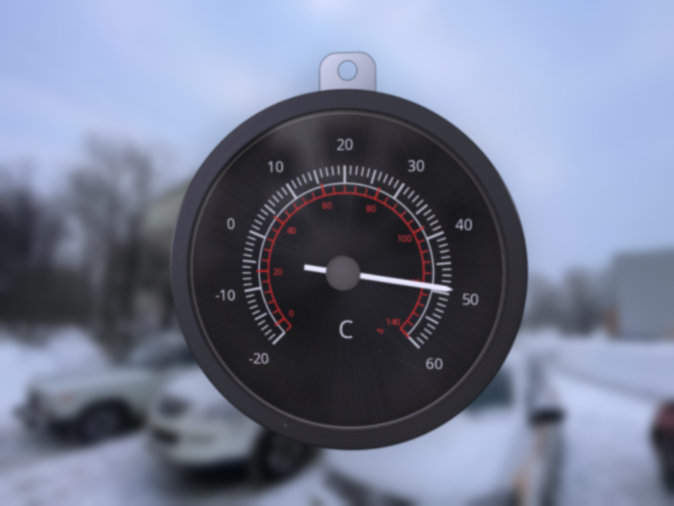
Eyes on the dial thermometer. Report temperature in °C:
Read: 49 °C
